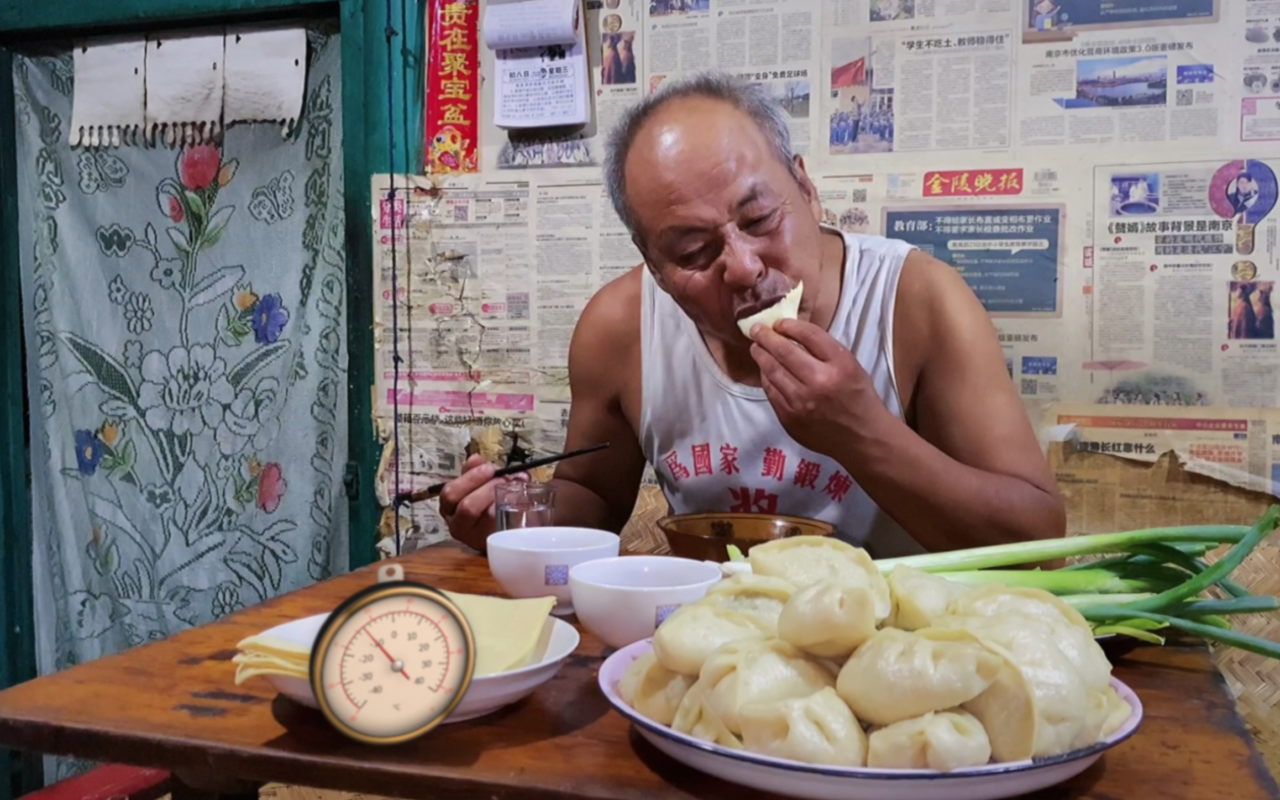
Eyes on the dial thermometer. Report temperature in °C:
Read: -10 °C
